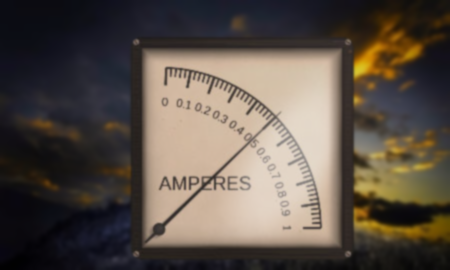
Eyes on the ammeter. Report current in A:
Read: 0.5 A
